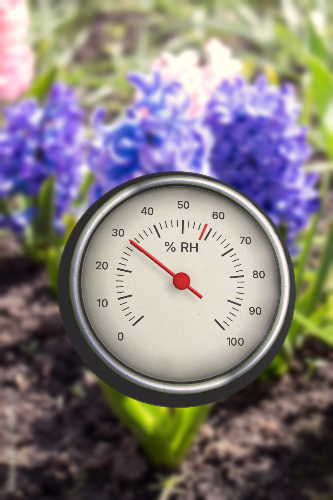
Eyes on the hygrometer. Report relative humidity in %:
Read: 30 %
